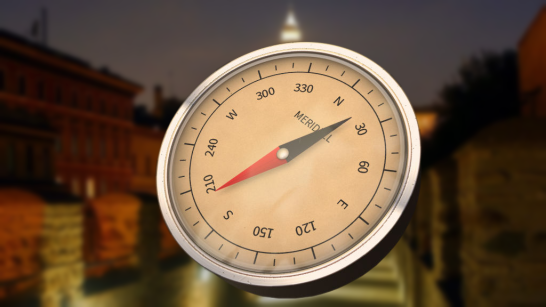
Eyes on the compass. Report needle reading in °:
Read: 200 °
